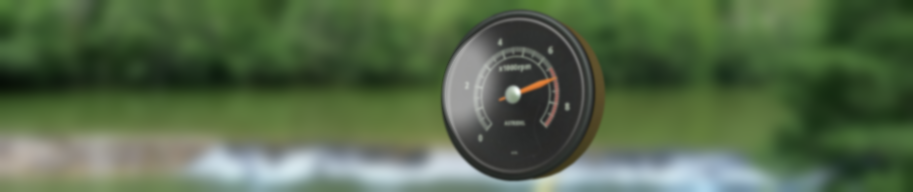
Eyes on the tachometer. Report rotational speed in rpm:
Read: 7000 rpm
